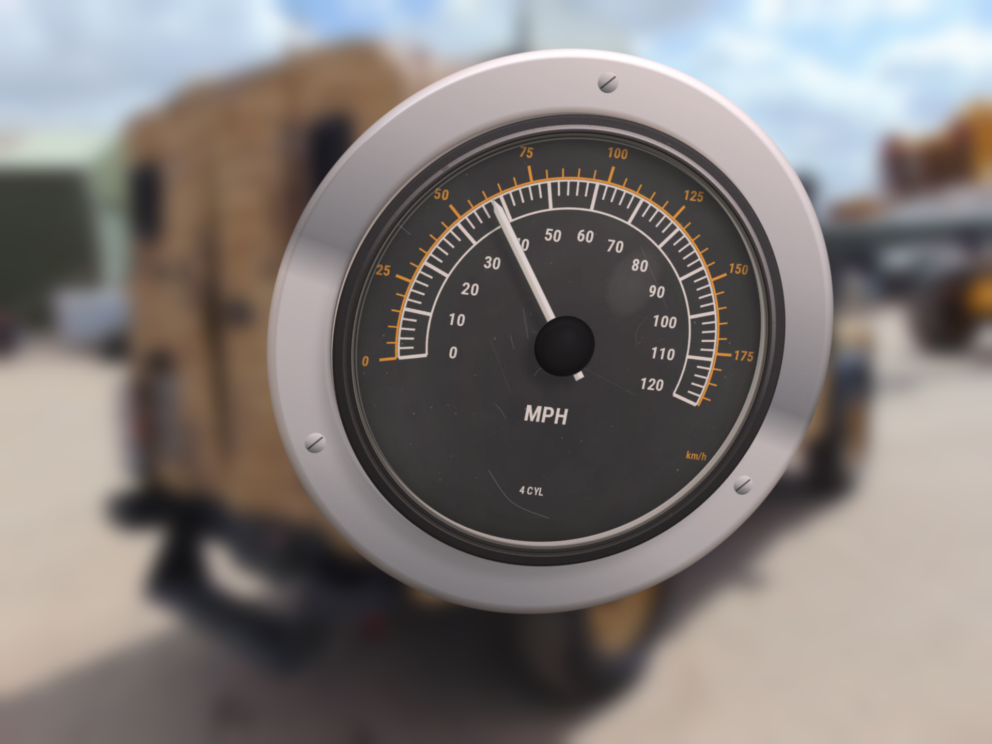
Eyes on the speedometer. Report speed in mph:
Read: 38 mph
